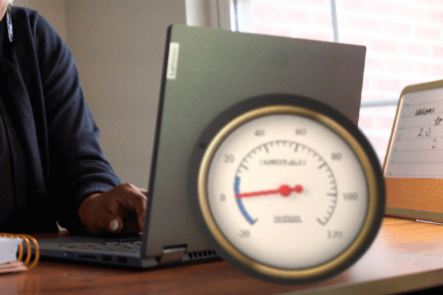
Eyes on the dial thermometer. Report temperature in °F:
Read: 0 °F
